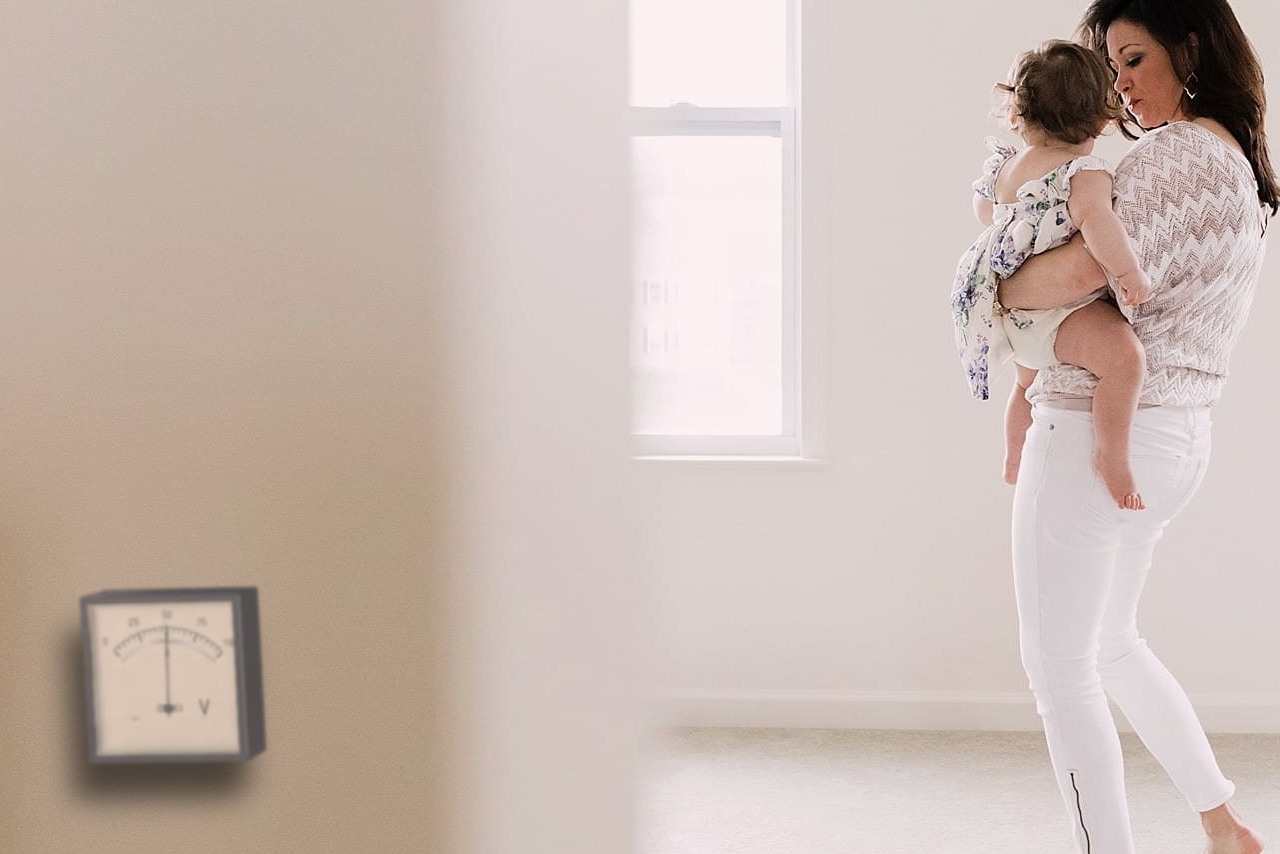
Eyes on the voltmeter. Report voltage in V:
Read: 50 V
